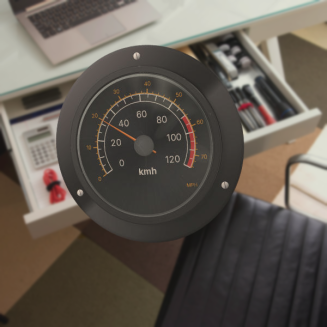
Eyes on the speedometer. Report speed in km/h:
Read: 32.5 km/h
